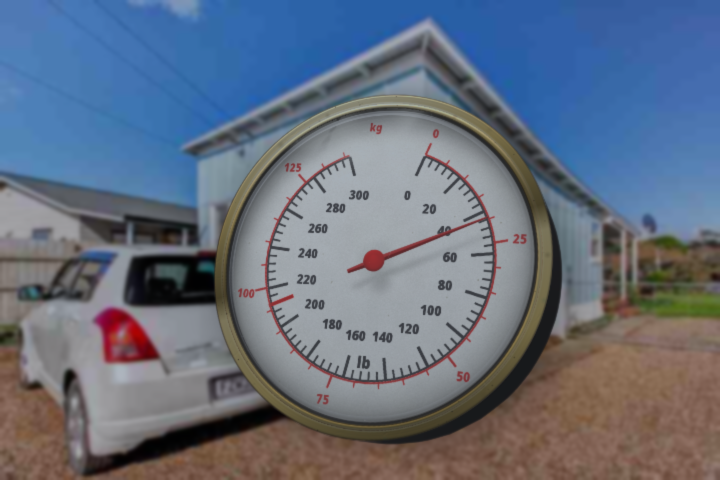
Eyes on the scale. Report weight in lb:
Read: 44 lb
